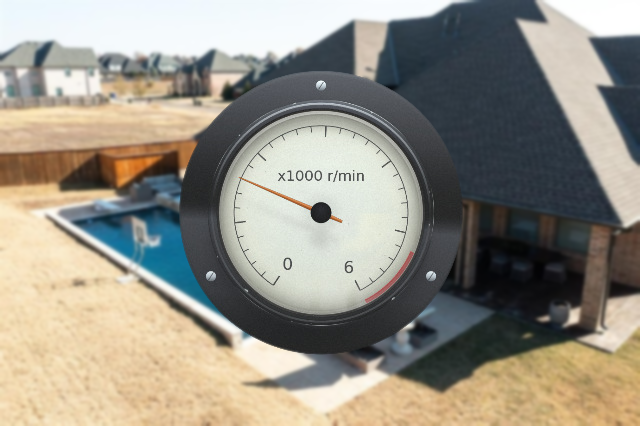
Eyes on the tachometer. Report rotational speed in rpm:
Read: 1600 rpm
